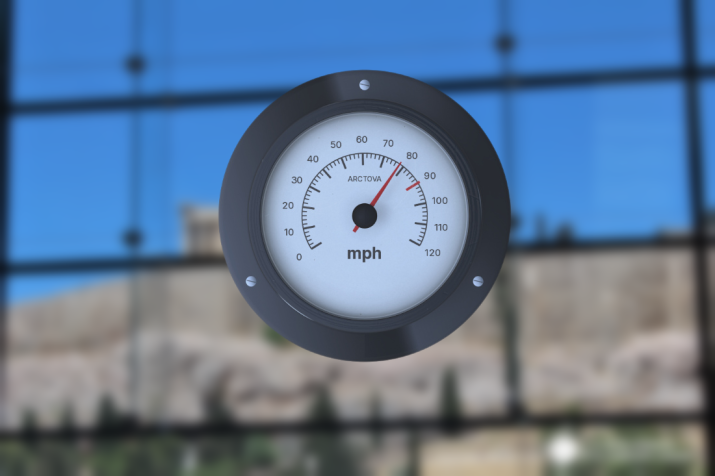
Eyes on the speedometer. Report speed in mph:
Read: 78 mph
